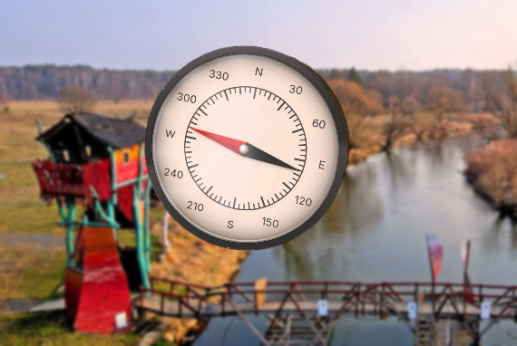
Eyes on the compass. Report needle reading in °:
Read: 280 °
